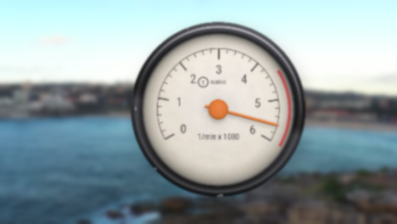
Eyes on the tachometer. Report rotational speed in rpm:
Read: 5600 rpm
